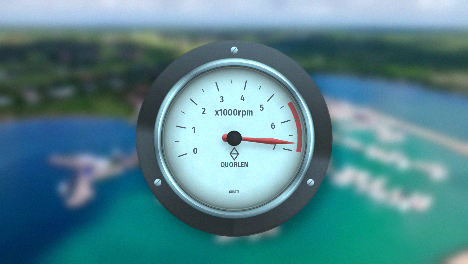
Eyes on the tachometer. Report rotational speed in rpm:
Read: 6750 rpm
